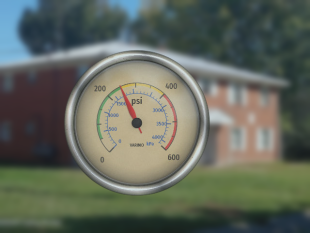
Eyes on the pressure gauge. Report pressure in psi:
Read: 250 psi
